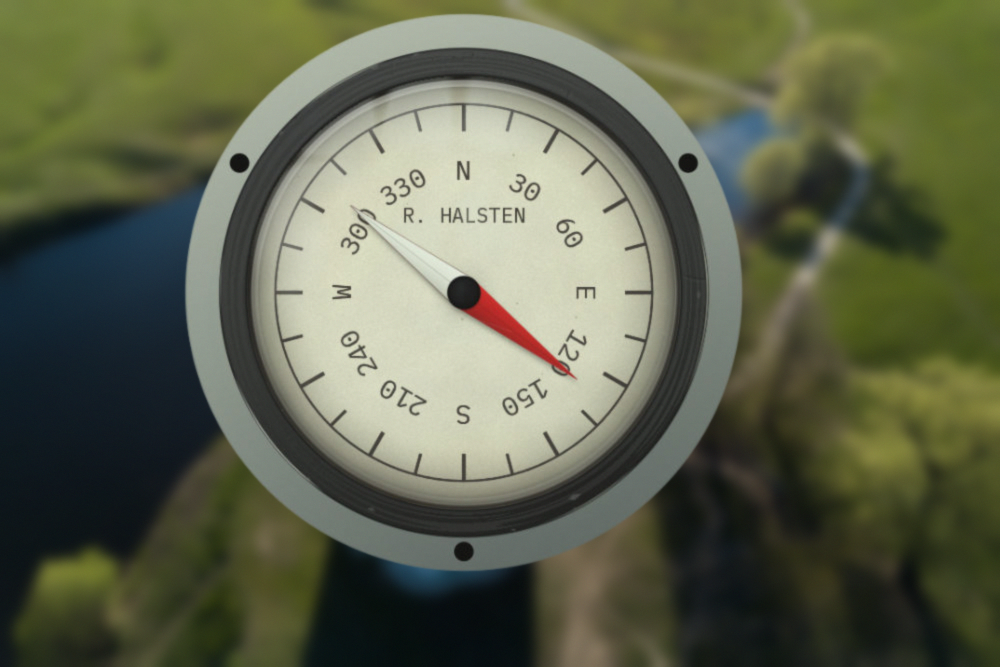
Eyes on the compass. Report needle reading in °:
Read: 127.5 °
